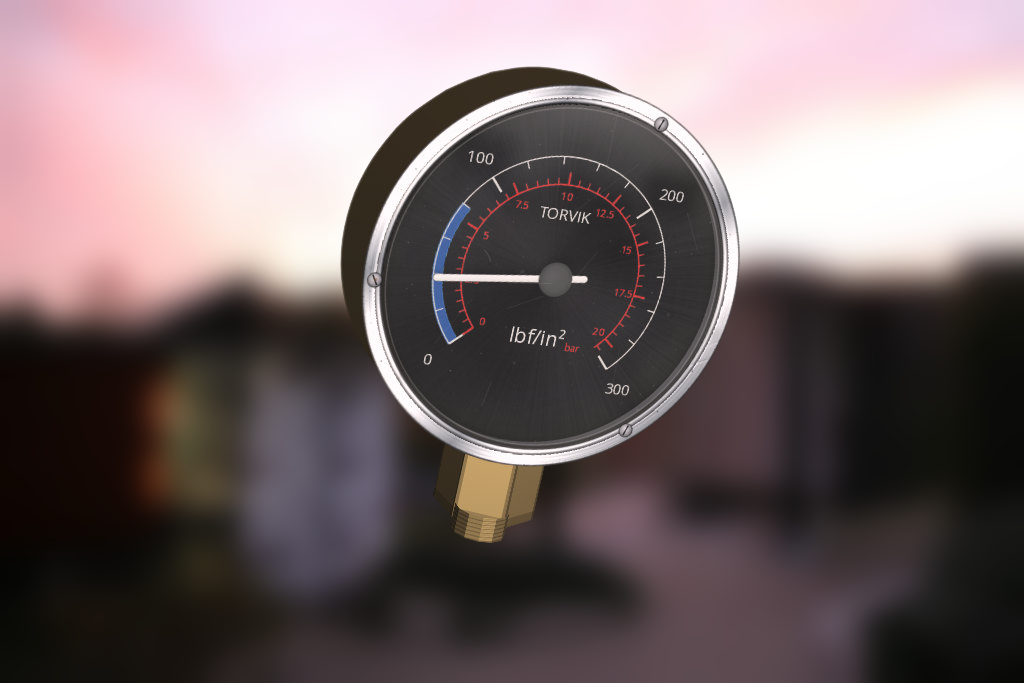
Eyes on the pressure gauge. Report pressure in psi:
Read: 40 psi
